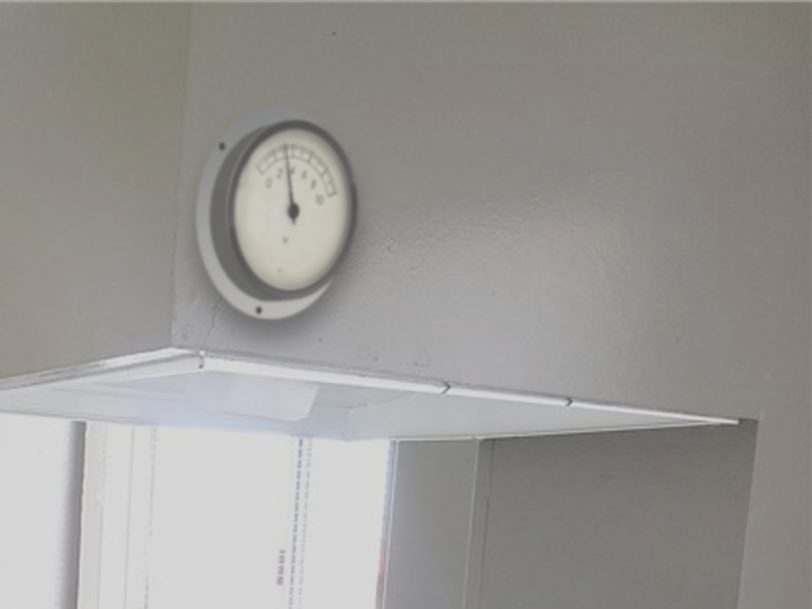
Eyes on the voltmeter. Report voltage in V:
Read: 3 V
